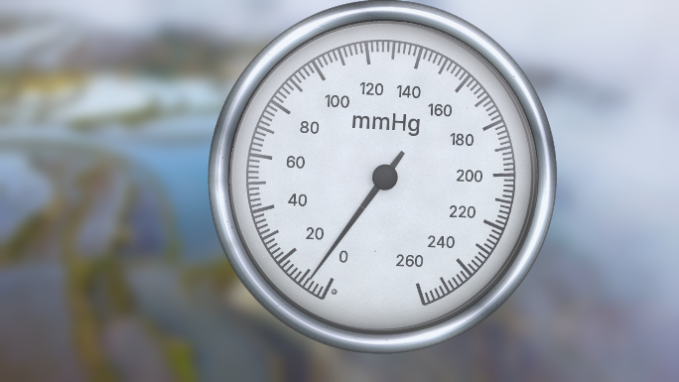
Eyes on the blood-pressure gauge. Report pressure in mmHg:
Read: 8 mmHg
